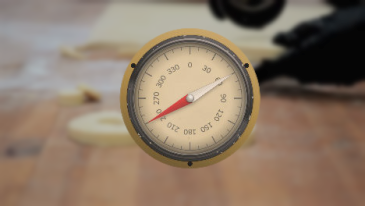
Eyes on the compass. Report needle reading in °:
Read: 240 °
